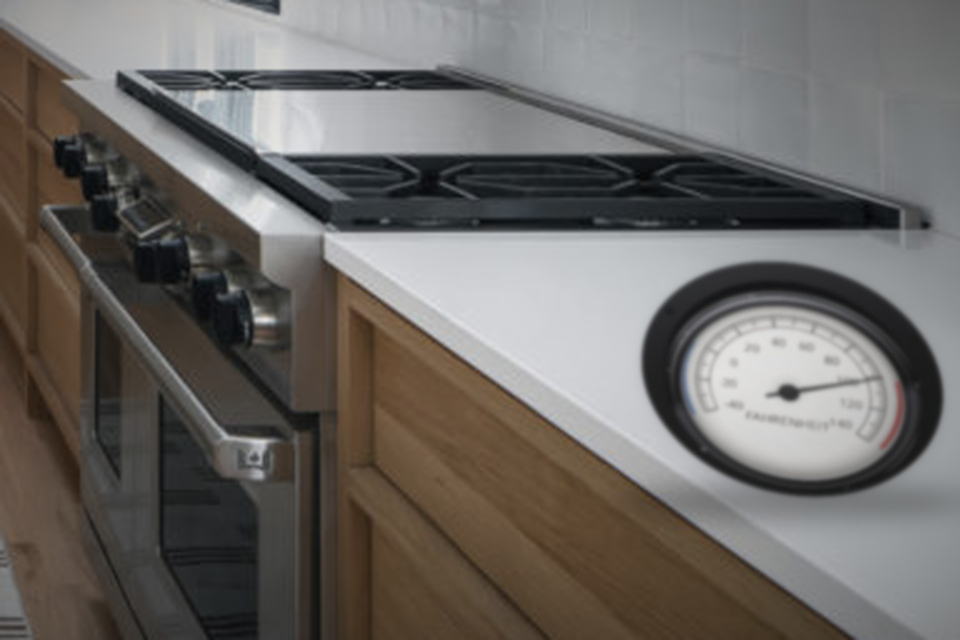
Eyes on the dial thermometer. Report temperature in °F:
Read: 100 °F
